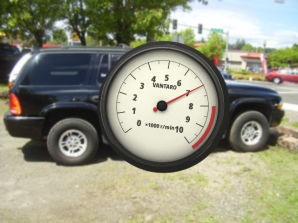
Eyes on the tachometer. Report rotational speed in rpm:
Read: 7000 rpm
